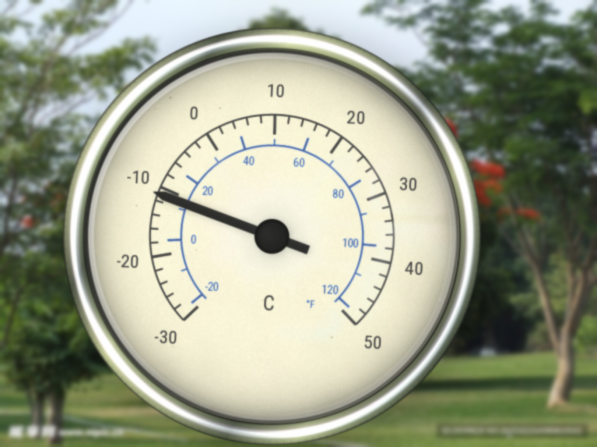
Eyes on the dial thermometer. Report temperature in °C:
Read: -11 °C
